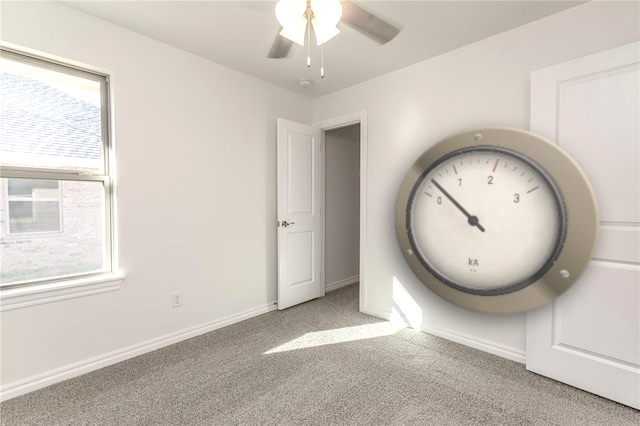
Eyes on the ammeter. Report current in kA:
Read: 0.4 kA
